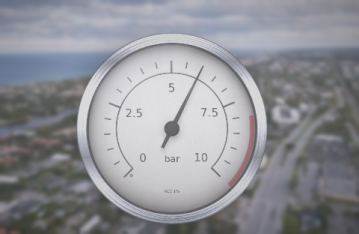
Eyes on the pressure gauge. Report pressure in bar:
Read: 6 bar
